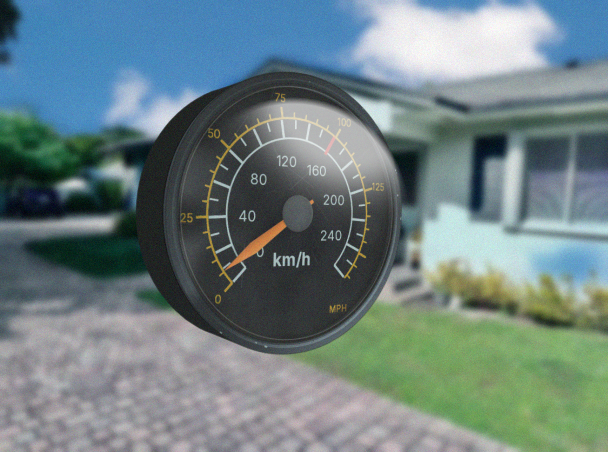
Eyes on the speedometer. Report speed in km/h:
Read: 10 km/h
